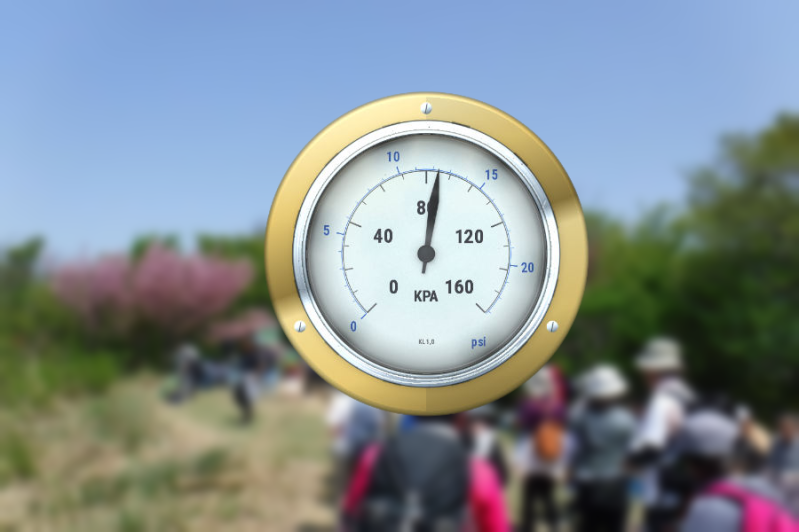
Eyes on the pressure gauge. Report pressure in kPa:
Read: 85 kPa
